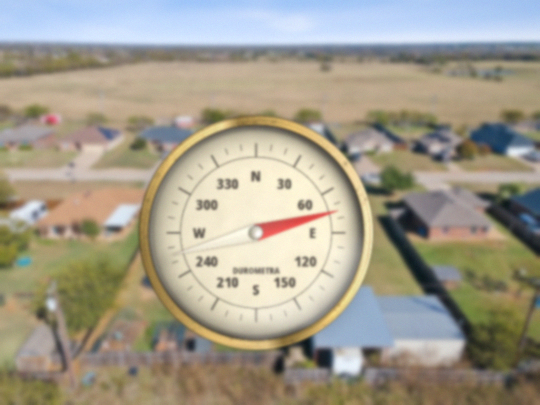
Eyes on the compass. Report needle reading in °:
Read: 75 °
